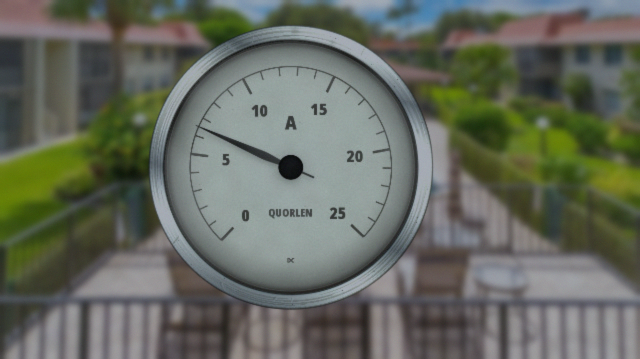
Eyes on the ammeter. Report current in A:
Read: 6.5 A
